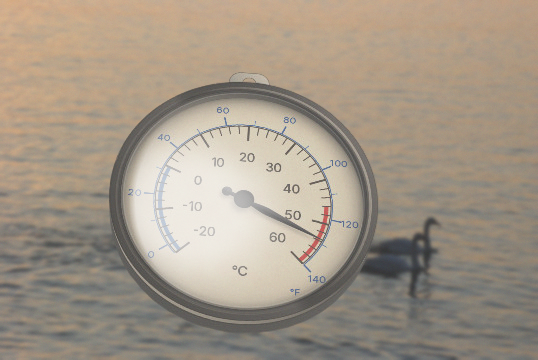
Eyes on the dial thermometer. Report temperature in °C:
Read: 54 °C
